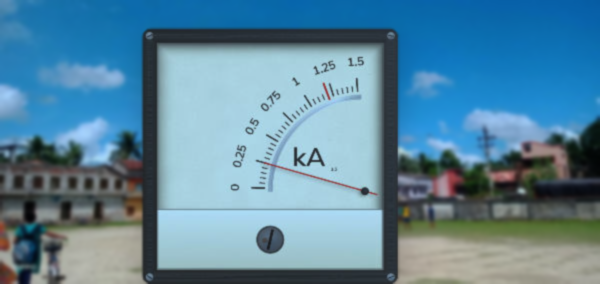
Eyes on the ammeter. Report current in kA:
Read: 0.25 kA
